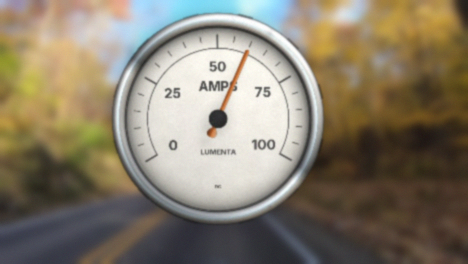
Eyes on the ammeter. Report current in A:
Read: 60 A
